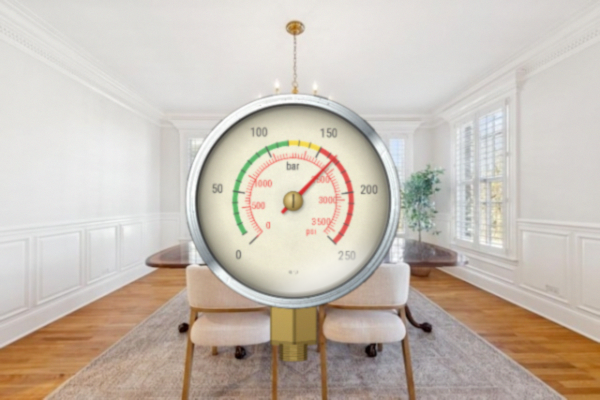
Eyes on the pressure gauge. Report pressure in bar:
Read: 165 bar
